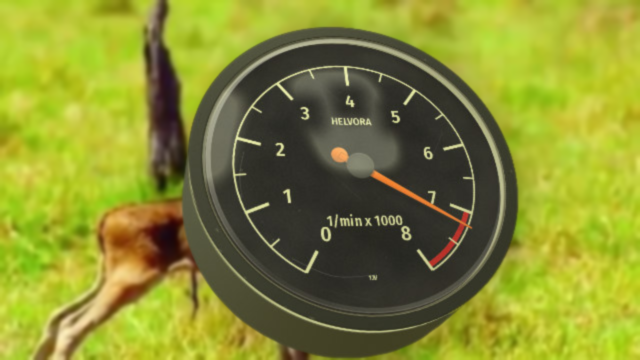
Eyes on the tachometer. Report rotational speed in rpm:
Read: 7250 rpm
